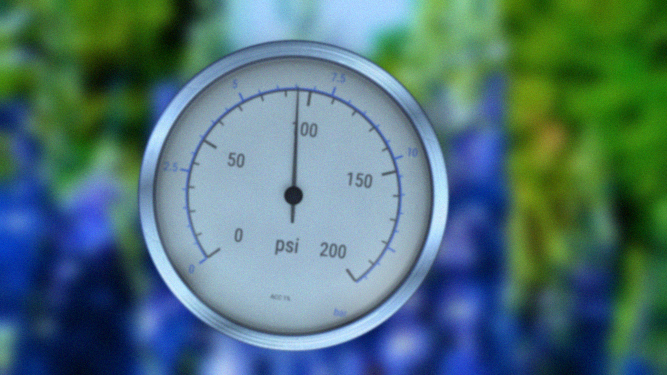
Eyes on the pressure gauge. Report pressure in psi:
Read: 95 psi
